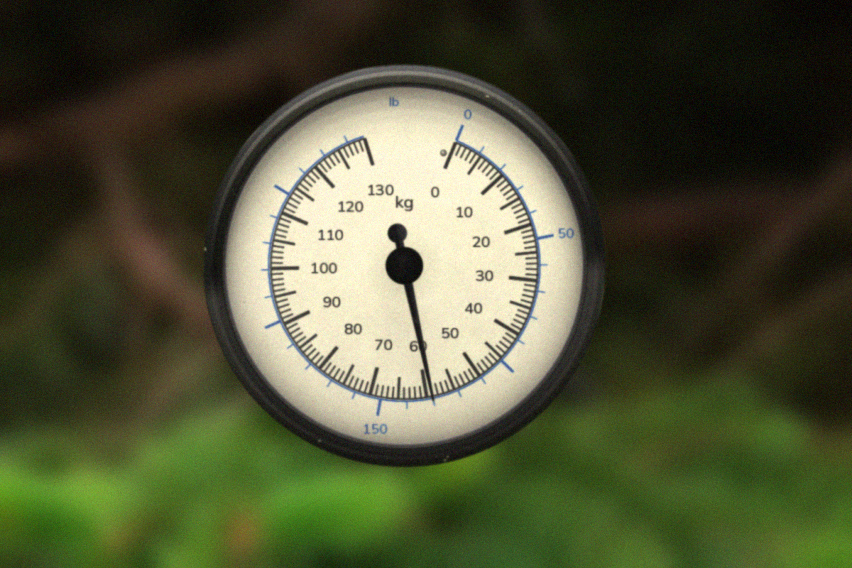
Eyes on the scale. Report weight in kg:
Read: 59 kg
